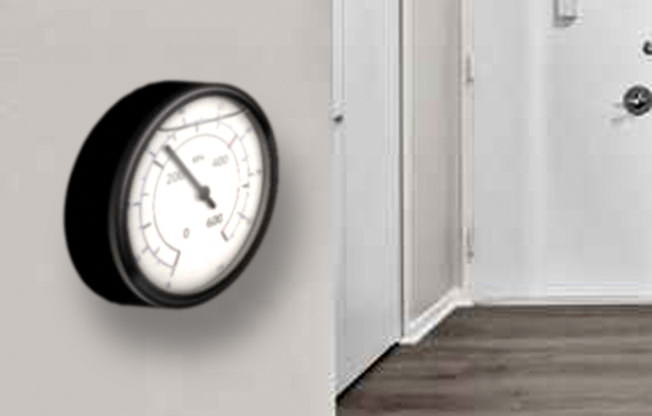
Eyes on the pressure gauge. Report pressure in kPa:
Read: 225 kPa
